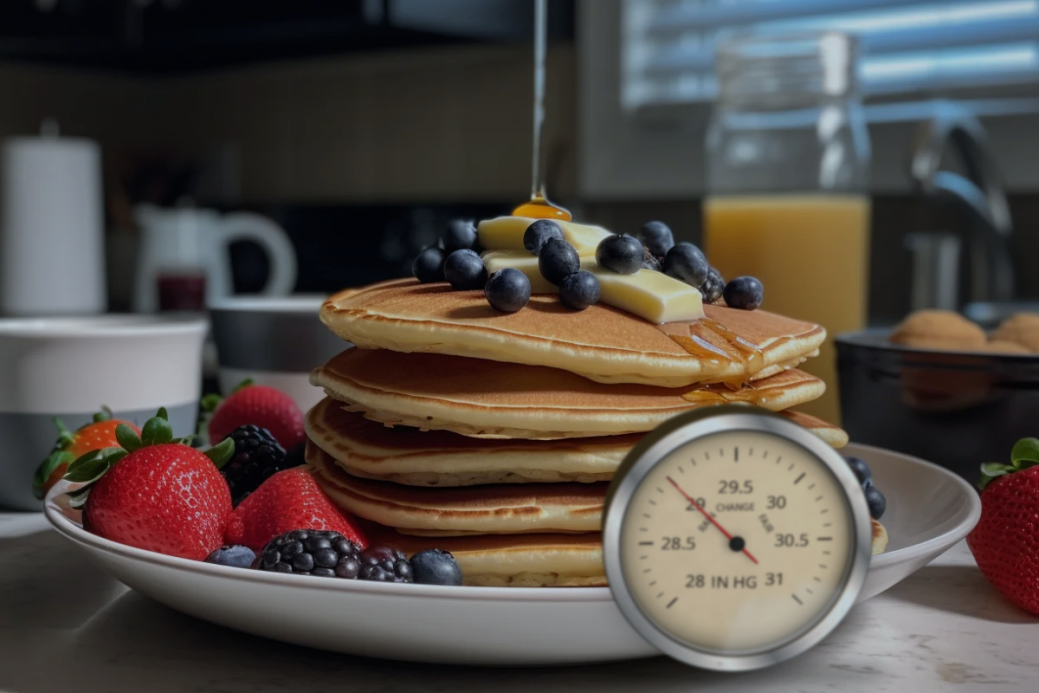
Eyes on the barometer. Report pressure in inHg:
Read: 29 inHg
